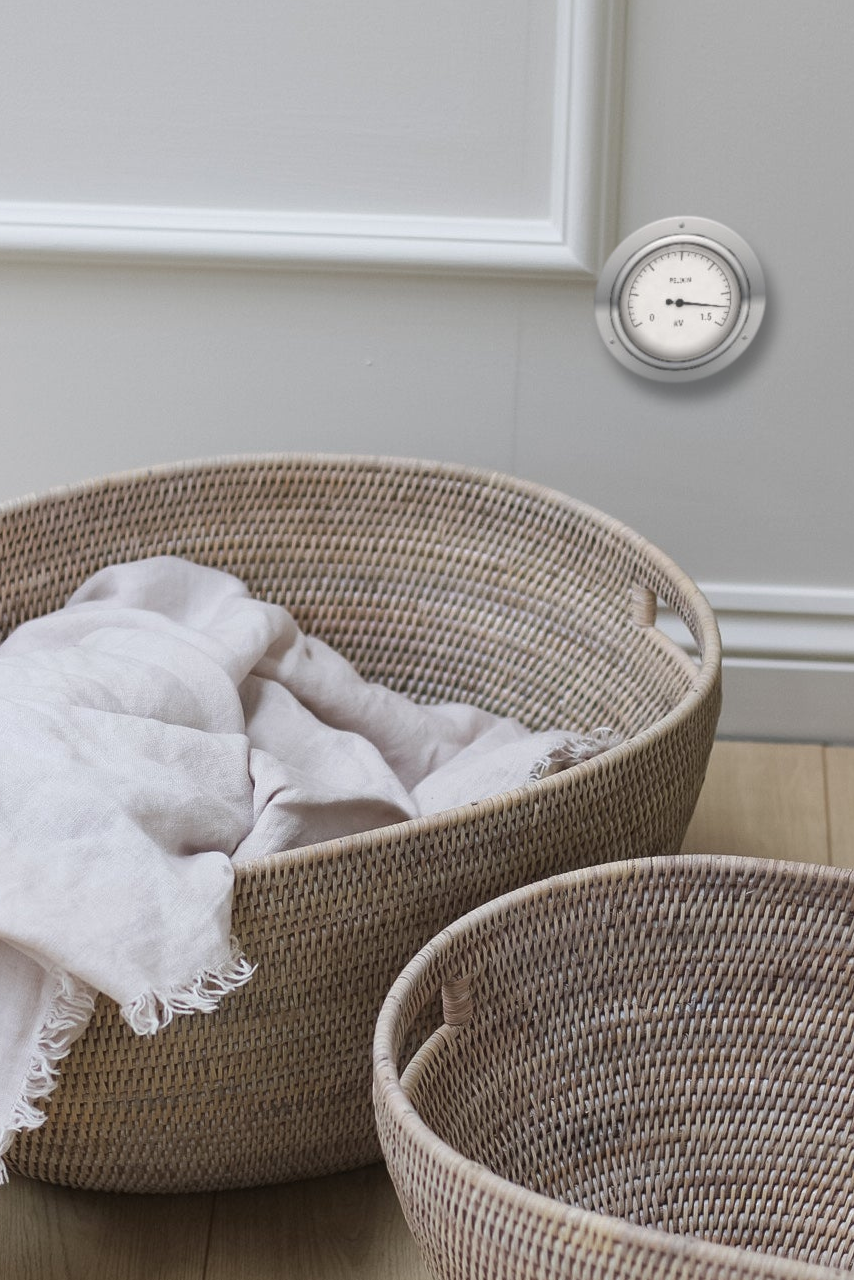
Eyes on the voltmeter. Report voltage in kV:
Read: 1.35 kV
